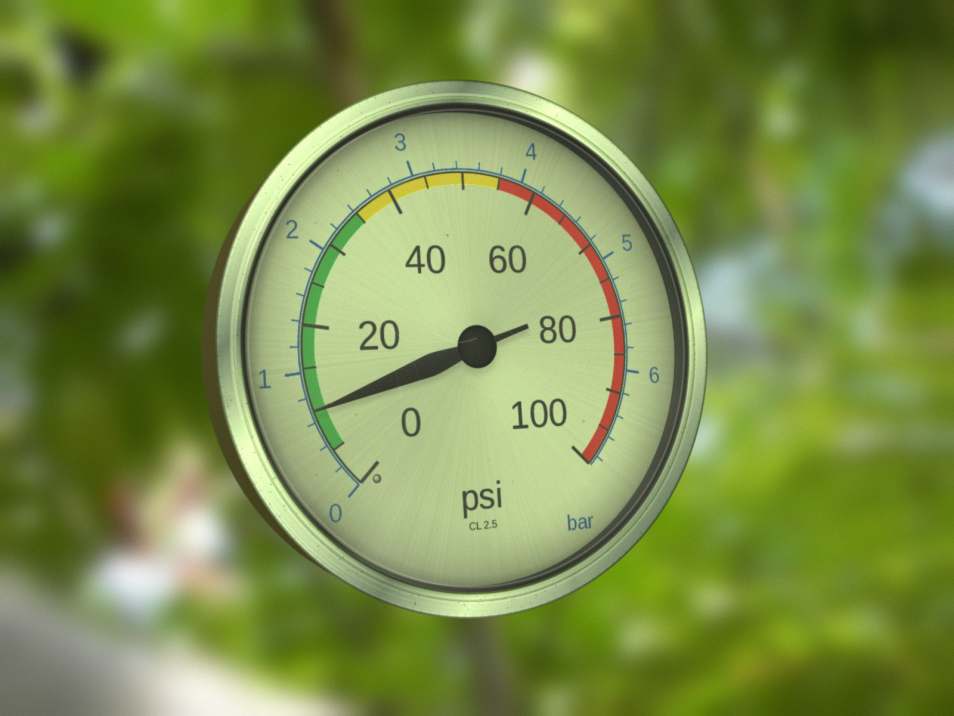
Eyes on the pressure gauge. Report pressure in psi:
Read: 10 psi
